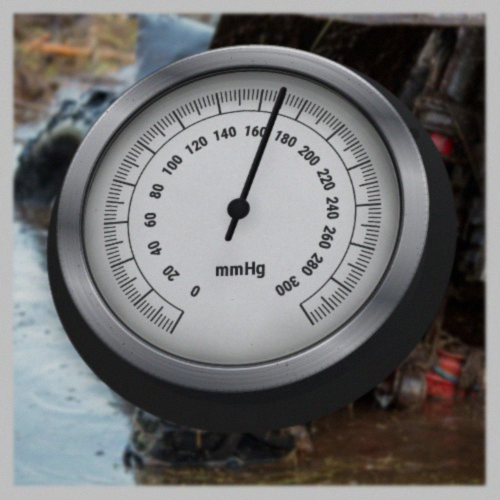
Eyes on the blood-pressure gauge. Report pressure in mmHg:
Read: 170 mmHg
